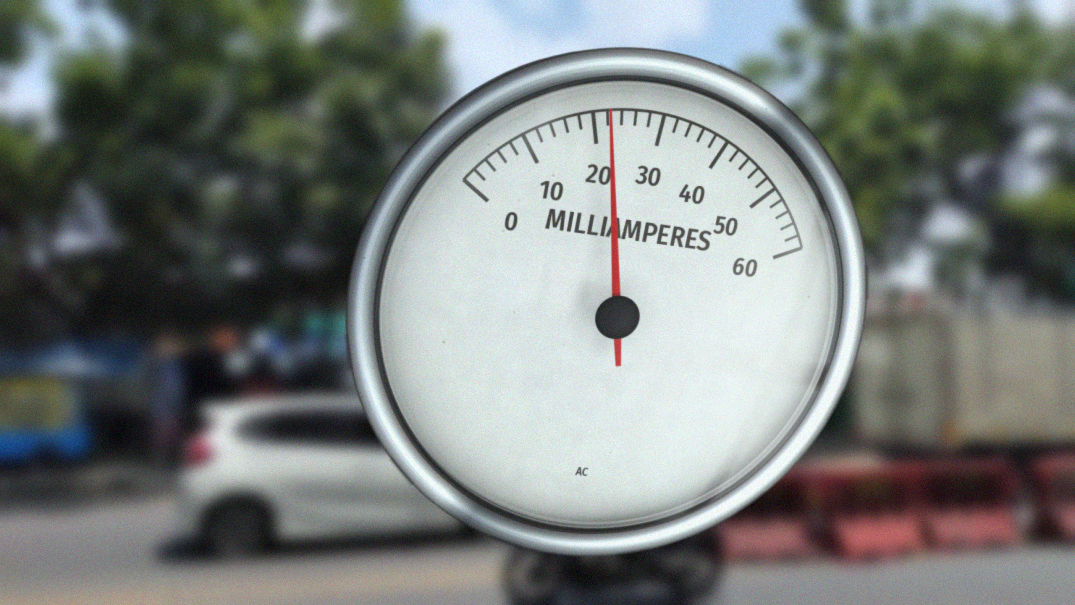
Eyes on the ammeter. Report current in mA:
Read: 22 mA
